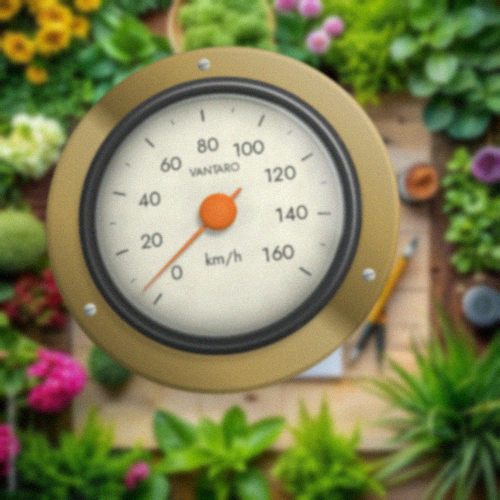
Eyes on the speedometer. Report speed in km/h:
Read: 5 km/h
